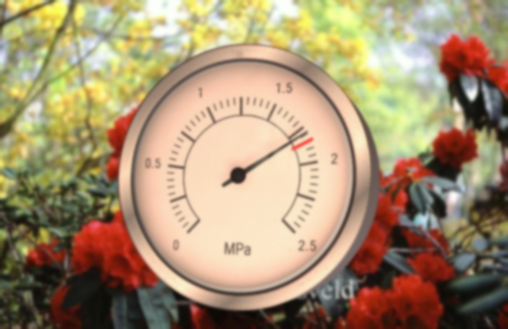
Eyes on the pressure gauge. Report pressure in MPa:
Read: 1.8 MPa
